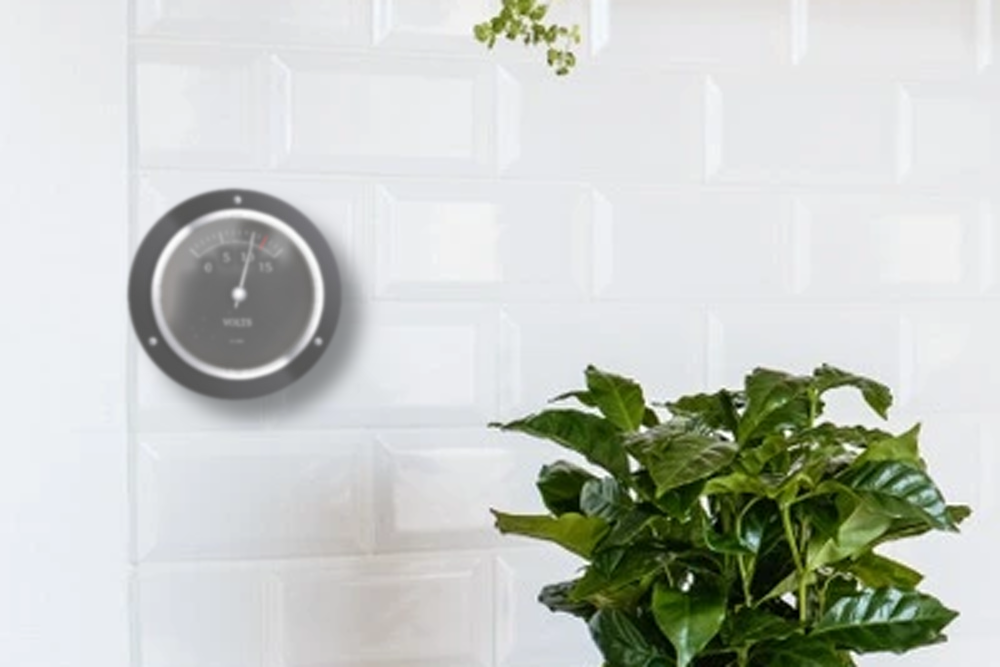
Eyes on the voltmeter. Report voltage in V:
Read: 10 V
